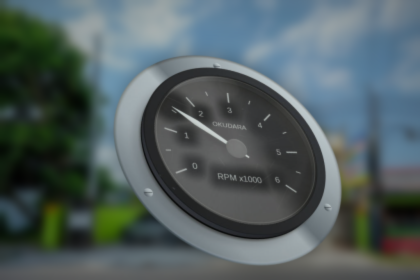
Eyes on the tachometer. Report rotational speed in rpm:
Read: 1500 rpm
